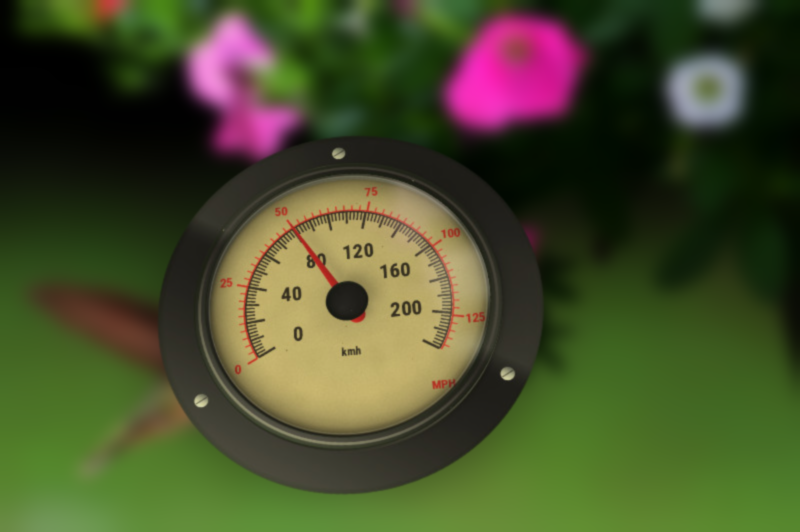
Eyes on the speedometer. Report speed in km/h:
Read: 80 km/h
